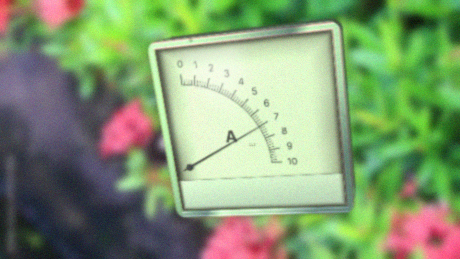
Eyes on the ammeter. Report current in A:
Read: 7 A
